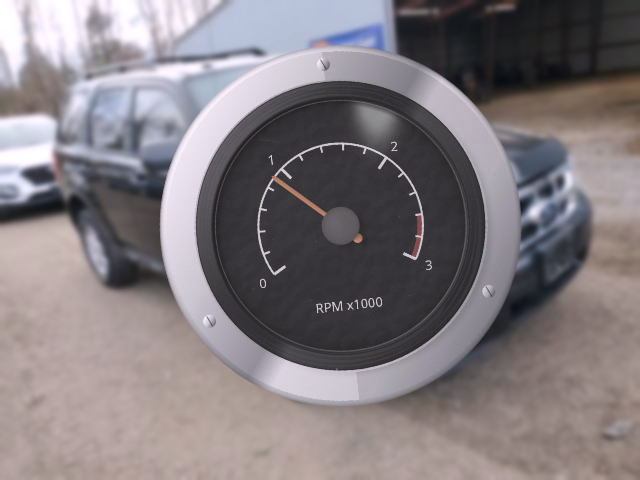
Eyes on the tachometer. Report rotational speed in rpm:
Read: 900 rpm
